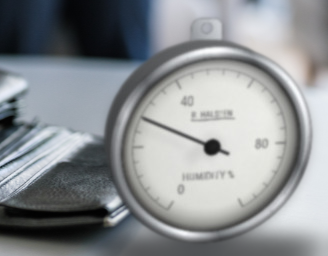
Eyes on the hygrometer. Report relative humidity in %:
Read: 28 %
